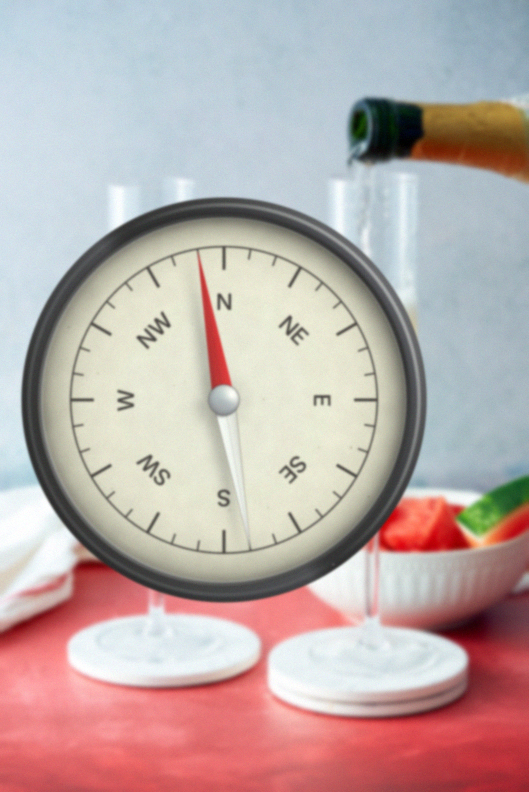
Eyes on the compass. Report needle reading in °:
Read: 350 °
